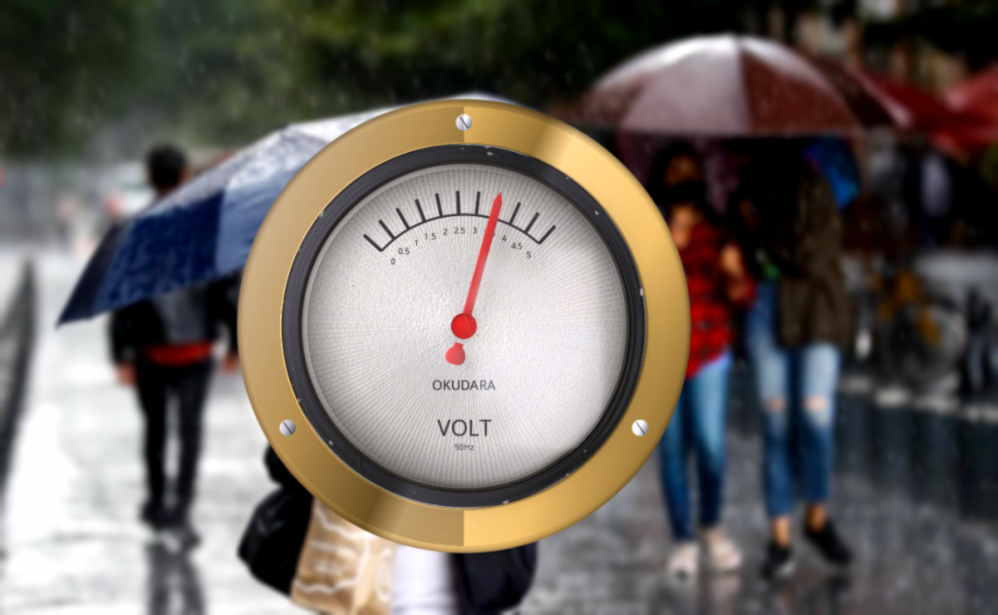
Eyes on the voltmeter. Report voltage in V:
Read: 3.5 V
